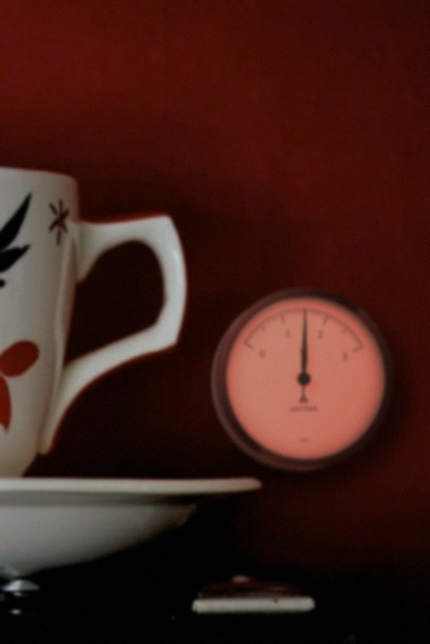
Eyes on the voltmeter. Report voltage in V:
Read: 1.5 V
